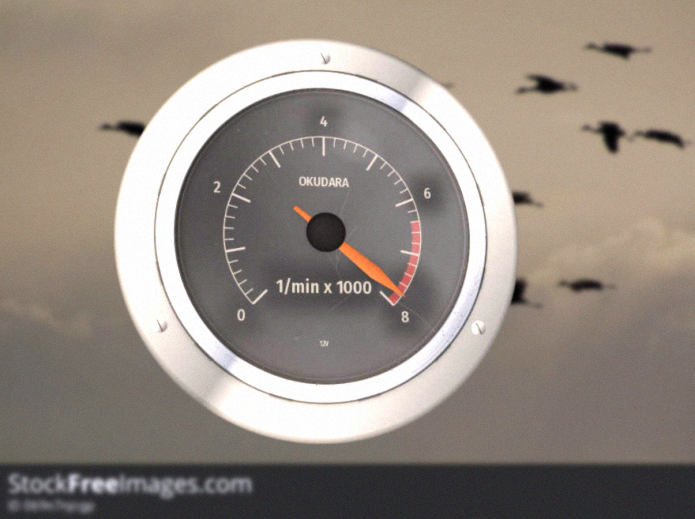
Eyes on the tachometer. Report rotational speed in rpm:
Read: 7800 rpm
